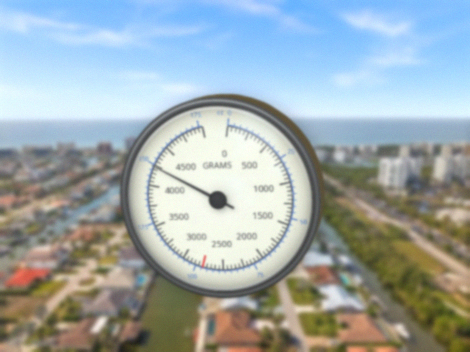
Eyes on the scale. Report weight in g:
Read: 4250 g
